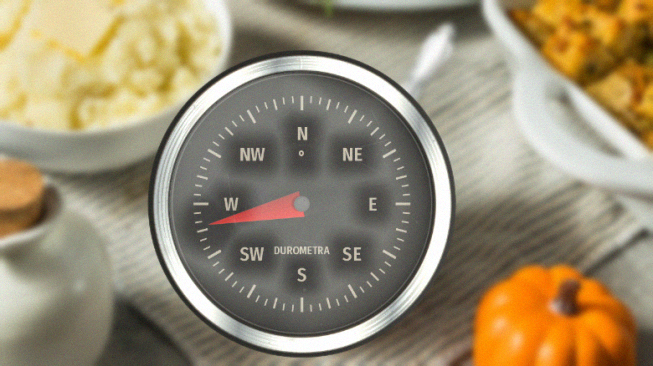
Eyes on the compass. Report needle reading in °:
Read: 257.5 °
